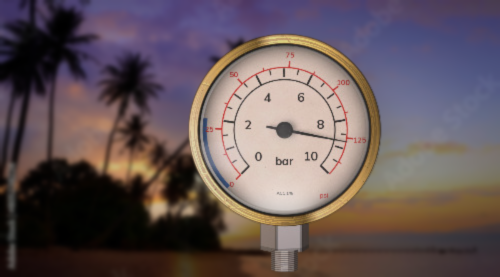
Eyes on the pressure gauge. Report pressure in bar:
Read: 8.75 bar
